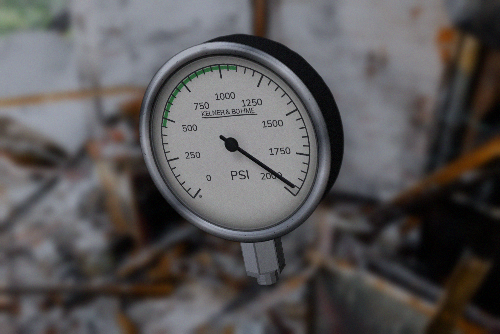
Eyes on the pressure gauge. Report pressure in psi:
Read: 1950 psi
